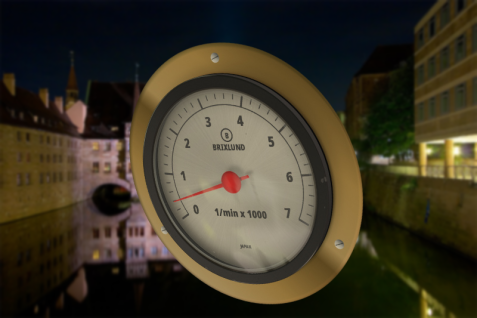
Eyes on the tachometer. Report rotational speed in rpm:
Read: 400 rpm
